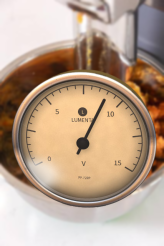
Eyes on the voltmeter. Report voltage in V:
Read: 9 V
